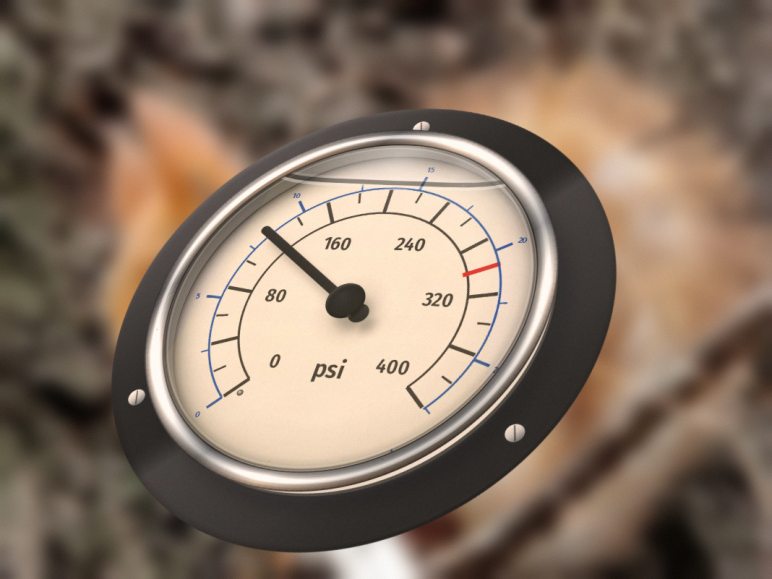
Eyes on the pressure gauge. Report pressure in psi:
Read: 120 psi
